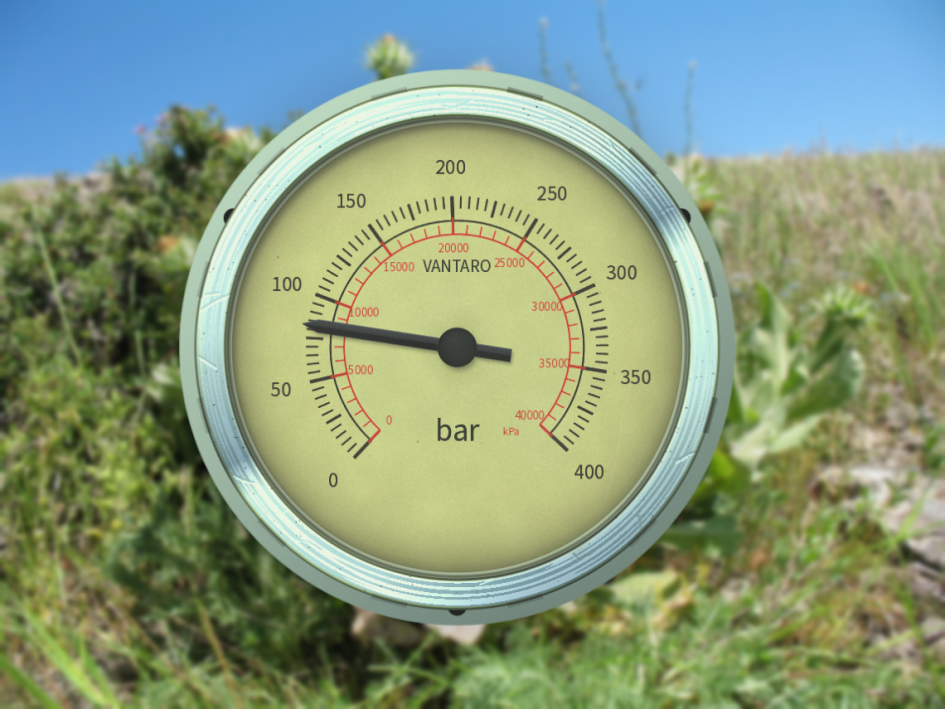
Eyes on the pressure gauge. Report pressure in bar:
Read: 82.5 bar
